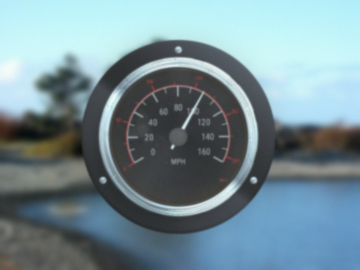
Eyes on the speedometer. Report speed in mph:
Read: 100 mph
